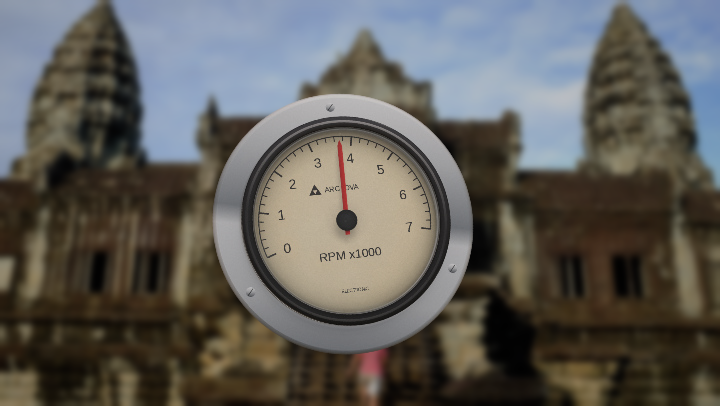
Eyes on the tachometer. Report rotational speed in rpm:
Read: 3700 rpm
